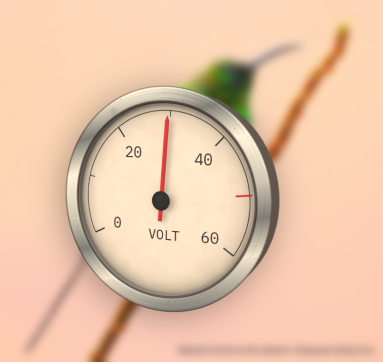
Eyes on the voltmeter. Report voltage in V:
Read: 30 V
